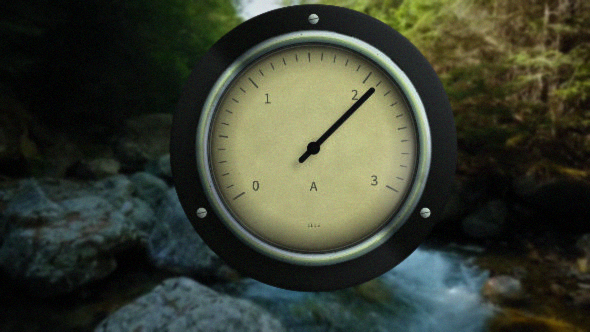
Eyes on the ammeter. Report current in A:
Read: 2.1 A
